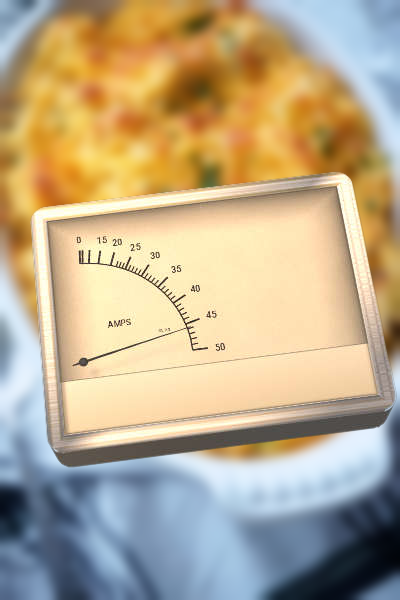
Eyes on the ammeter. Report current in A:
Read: 46 A
